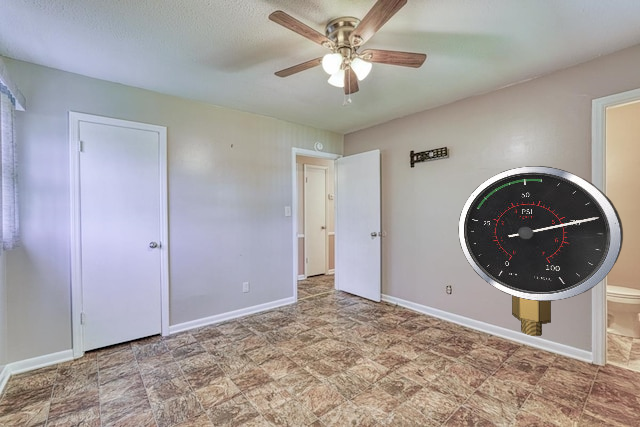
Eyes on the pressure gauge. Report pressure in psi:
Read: 75 psi
